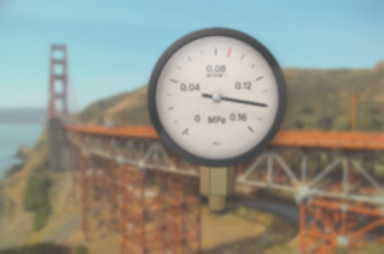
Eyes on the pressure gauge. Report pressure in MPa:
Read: 0.14 MPa
